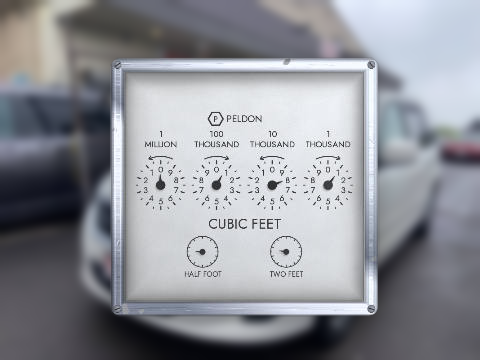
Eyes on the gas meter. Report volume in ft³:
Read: 8100 ft³
